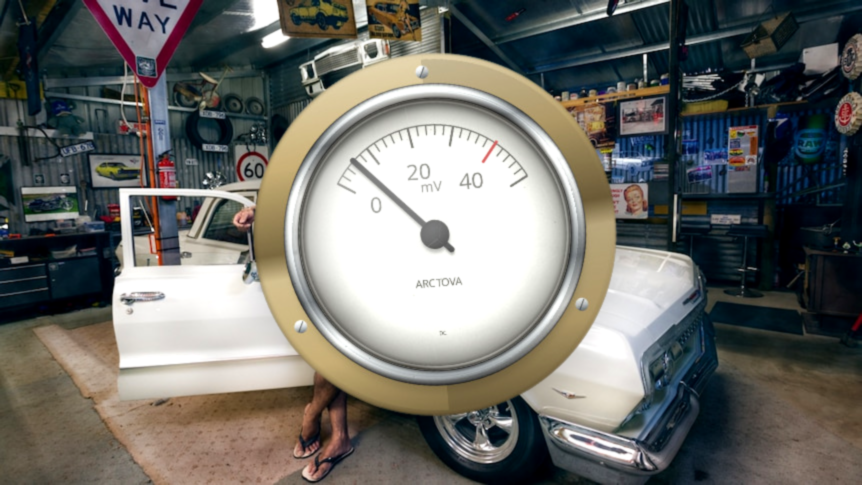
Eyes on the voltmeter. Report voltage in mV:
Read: 6 mV
